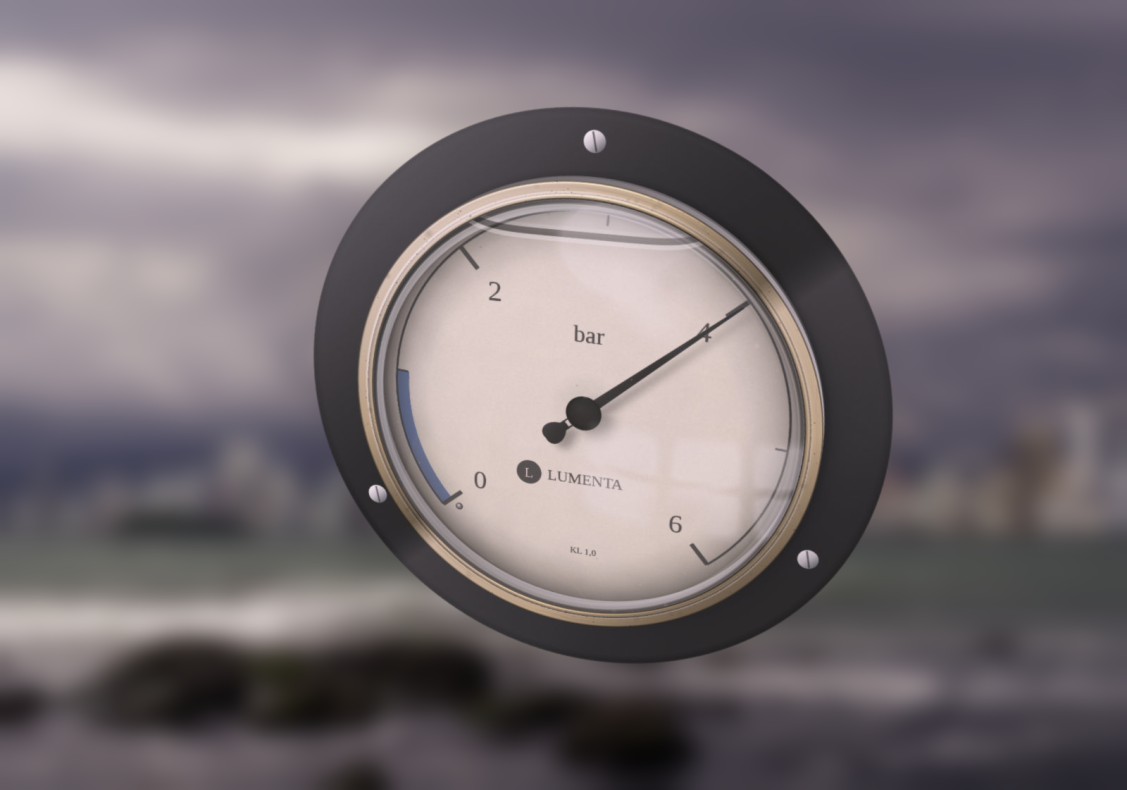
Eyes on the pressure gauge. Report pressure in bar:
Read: 4 bar
